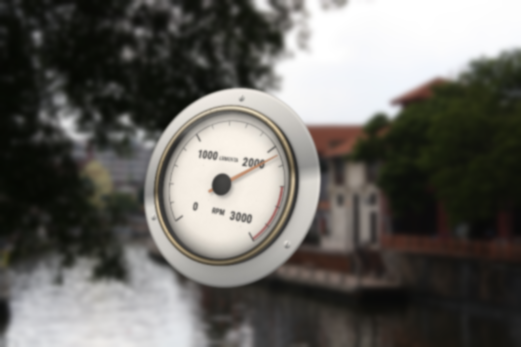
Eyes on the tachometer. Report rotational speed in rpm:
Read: 2100 rpm
